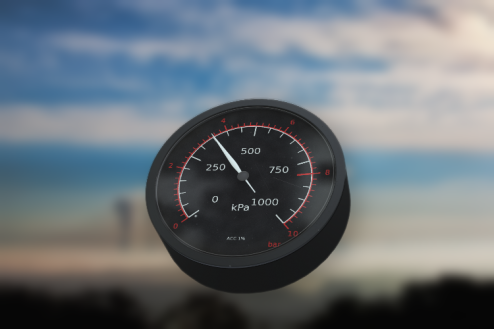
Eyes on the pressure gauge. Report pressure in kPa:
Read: 350 kPa
